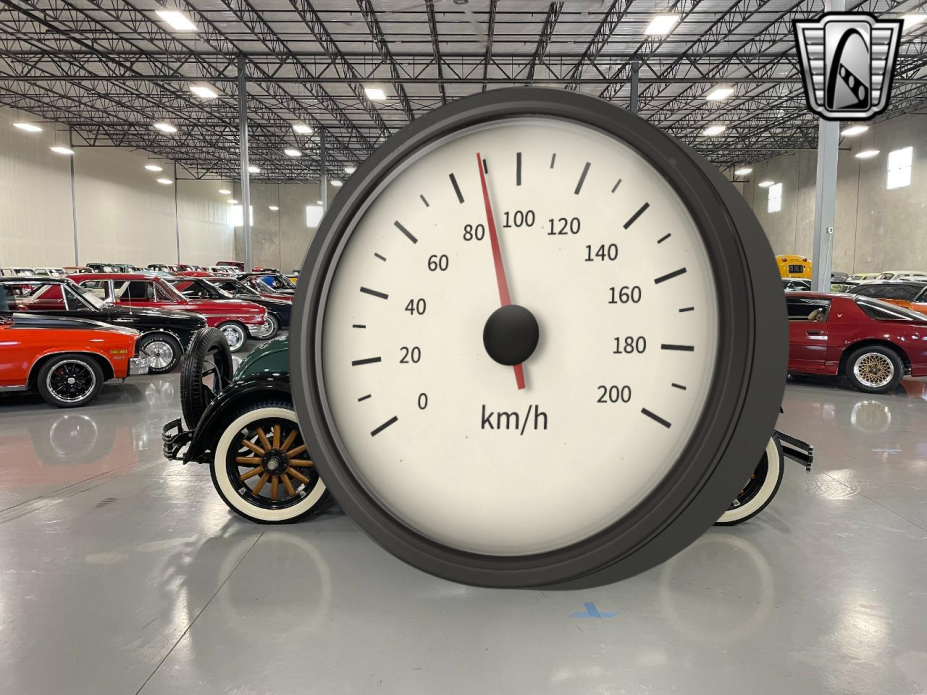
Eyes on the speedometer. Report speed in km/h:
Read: 90 km/h
